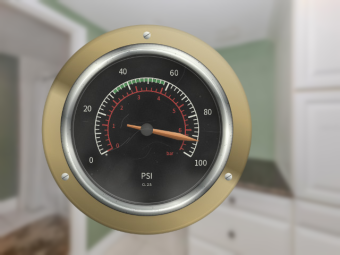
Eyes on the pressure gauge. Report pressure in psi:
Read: 92 psi
